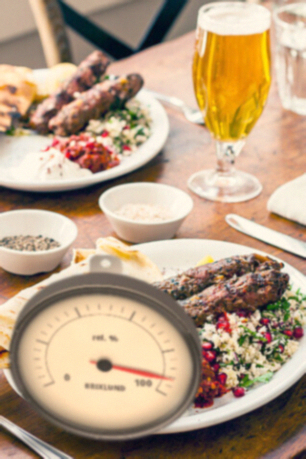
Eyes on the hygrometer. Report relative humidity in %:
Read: 92 %
